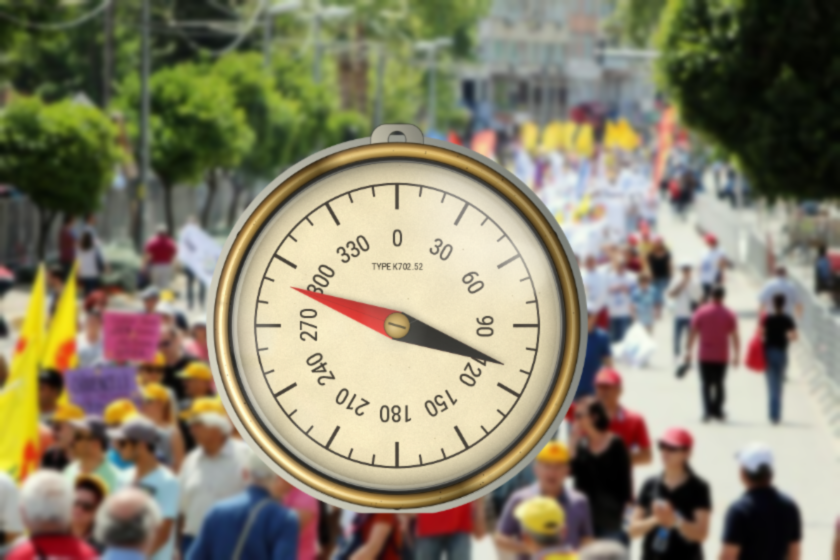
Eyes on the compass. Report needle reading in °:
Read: 290 °
